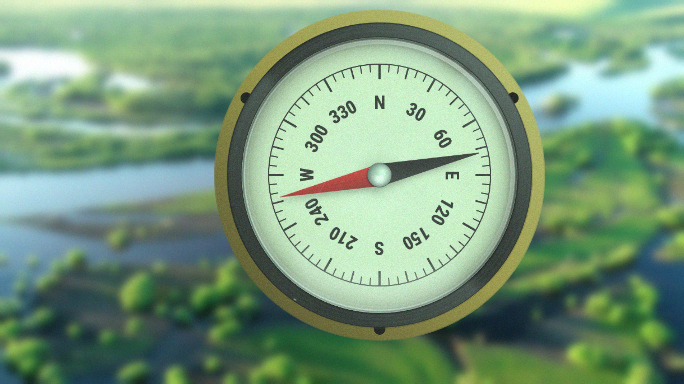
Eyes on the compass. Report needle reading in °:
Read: 257.5 °
